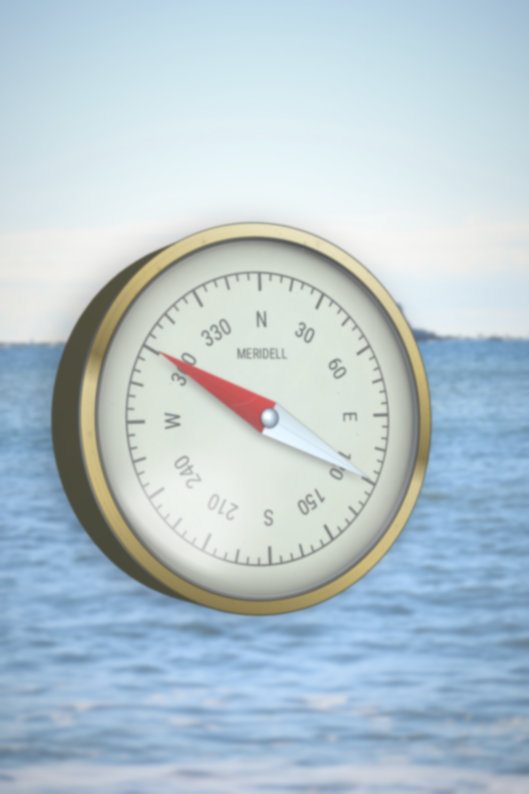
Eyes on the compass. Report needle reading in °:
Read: 300 °
